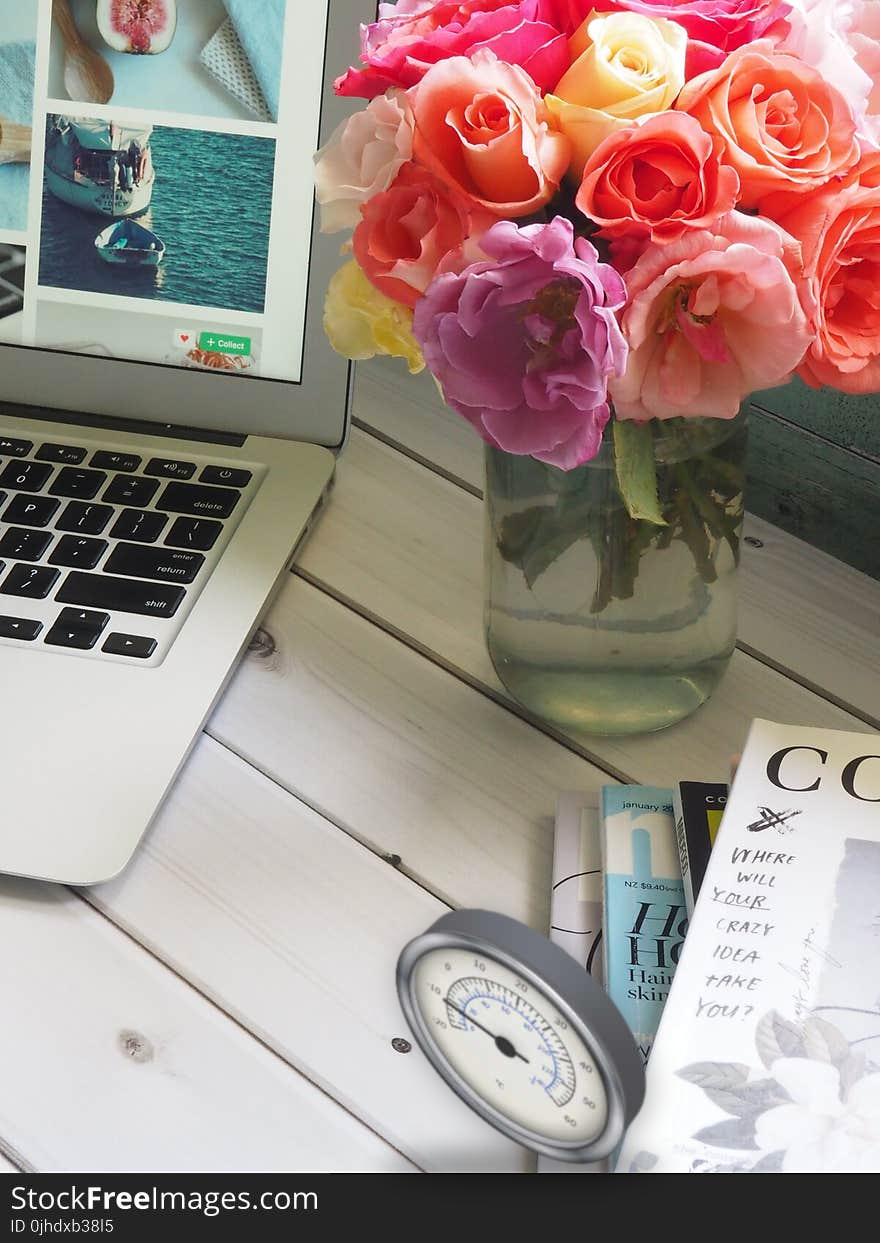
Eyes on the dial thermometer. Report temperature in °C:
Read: -10 °C
